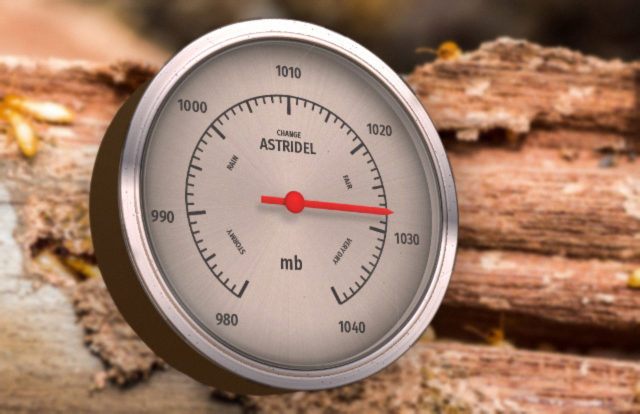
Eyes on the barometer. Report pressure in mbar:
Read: 1028 mbar
